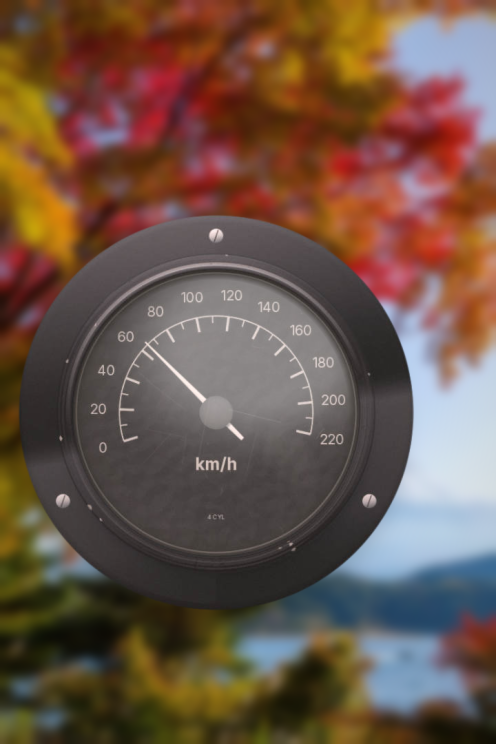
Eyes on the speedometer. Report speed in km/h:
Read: 65 km/h
